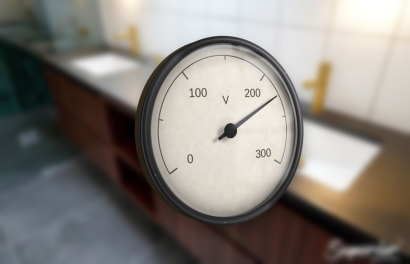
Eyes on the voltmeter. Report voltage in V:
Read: 225 V
